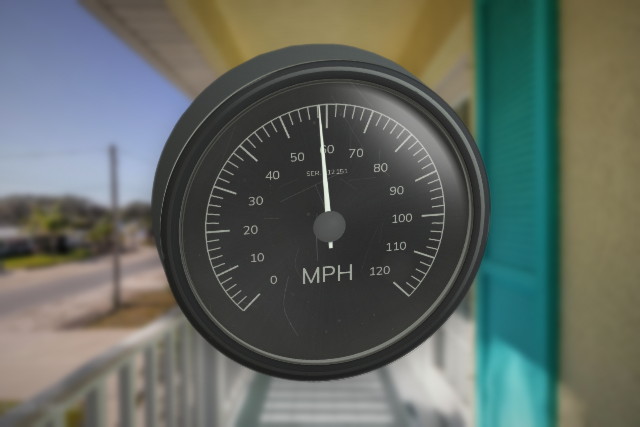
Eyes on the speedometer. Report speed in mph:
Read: 58 mph
